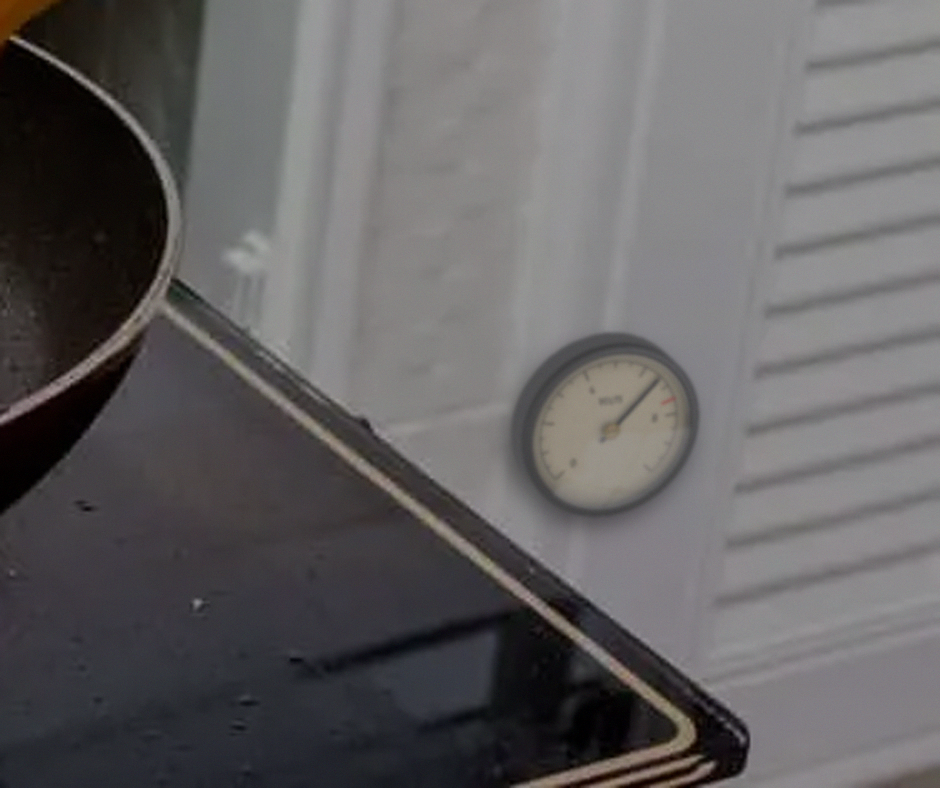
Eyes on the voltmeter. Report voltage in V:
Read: 6.5 V
